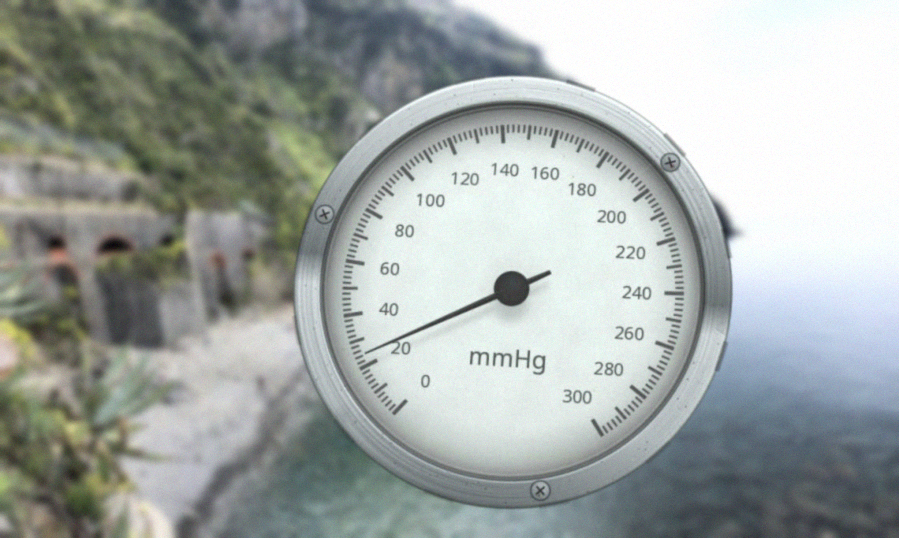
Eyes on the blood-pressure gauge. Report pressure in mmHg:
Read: 24 mmHg
